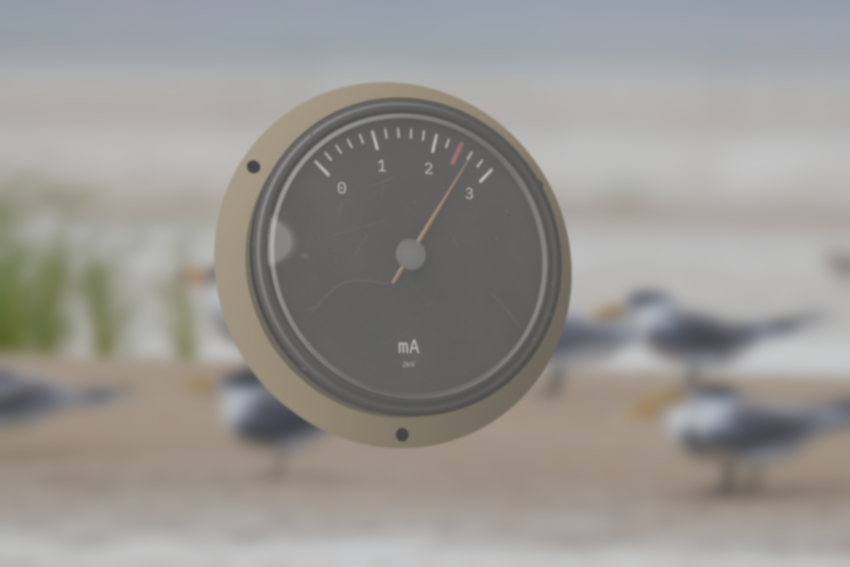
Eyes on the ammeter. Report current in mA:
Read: 2.6 mA
